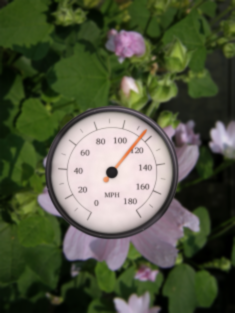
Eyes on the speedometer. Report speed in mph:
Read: 115 mph
